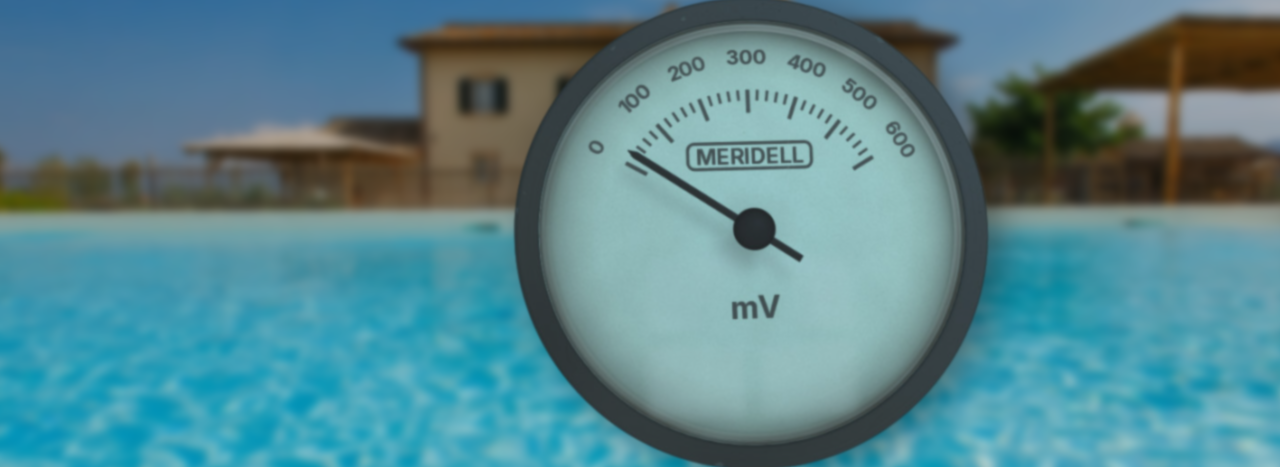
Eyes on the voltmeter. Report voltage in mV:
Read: 20 mV
